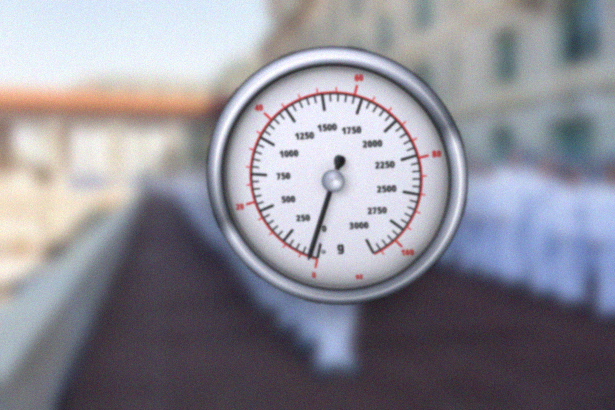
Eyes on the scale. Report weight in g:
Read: 50 g
